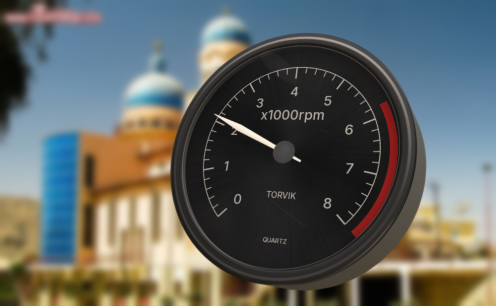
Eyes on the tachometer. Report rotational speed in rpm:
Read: 2100 rpm
